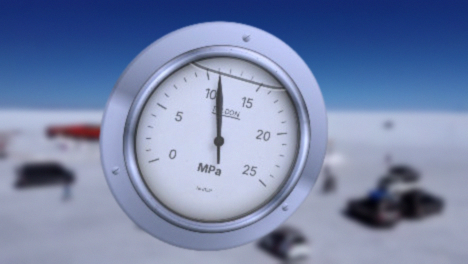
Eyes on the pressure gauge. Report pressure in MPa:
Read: 11 MPa
